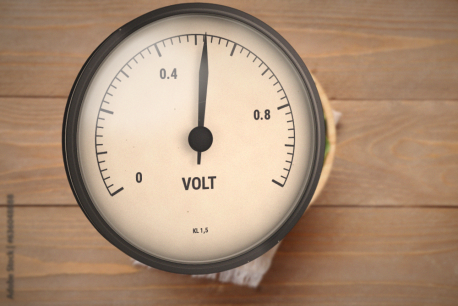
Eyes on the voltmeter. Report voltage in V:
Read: 0.52 V
